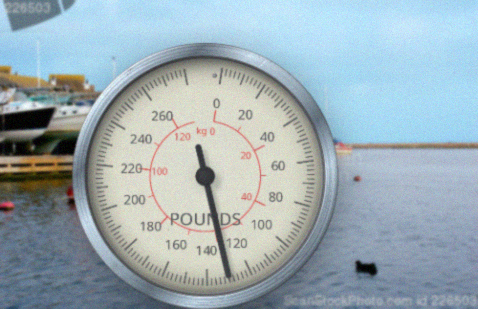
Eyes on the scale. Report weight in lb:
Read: 130 lb
